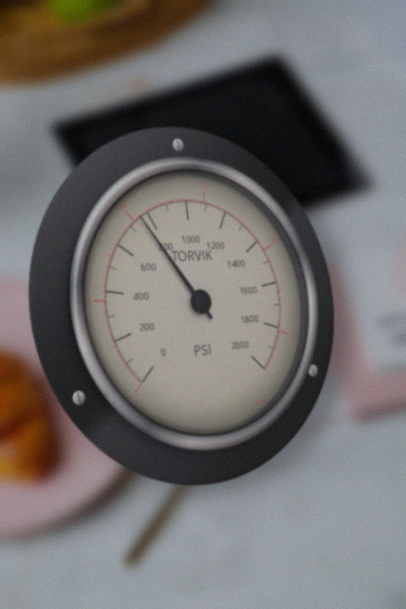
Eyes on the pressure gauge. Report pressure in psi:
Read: 750 psi
